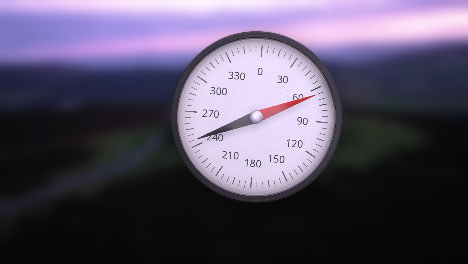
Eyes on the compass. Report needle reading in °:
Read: 65 °
